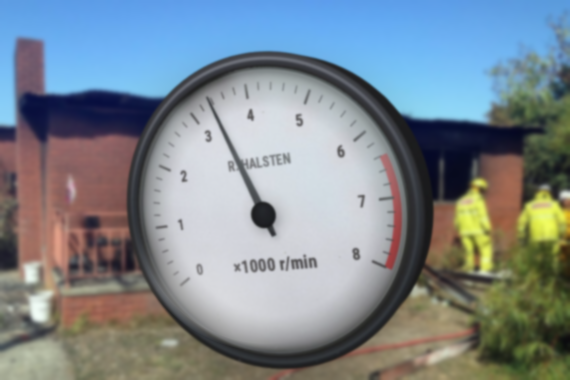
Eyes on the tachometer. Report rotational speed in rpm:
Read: 3400 rpm
